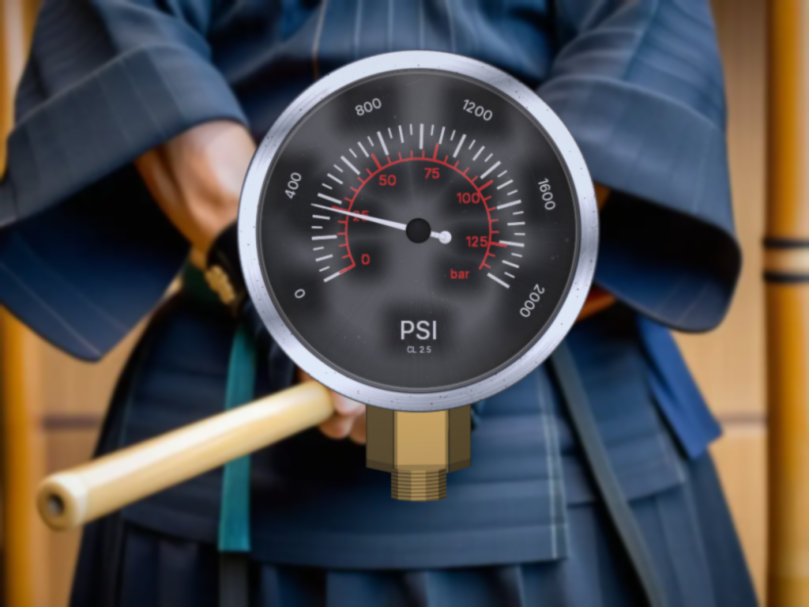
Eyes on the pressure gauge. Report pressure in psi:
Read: 350 psi
